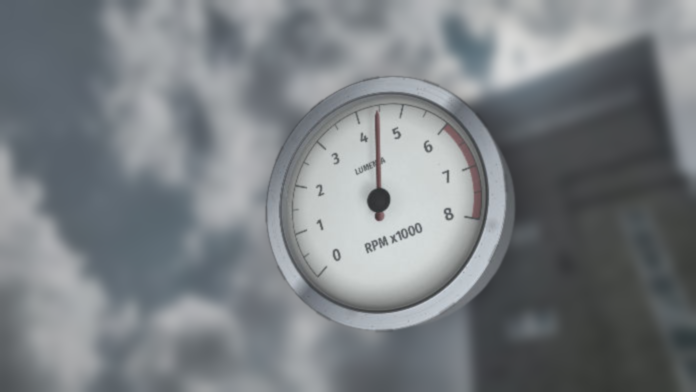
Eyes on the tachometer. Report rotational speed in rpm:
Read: 4500 rpm
